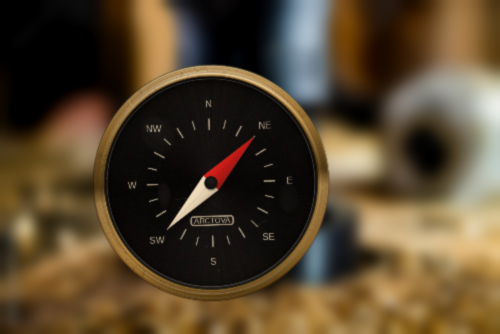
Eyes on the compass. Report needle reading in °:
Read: 45 °
